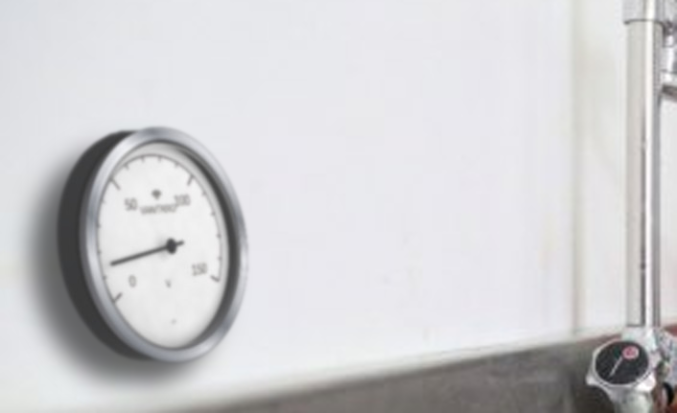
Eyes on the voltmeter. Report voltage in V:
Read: 15 V
